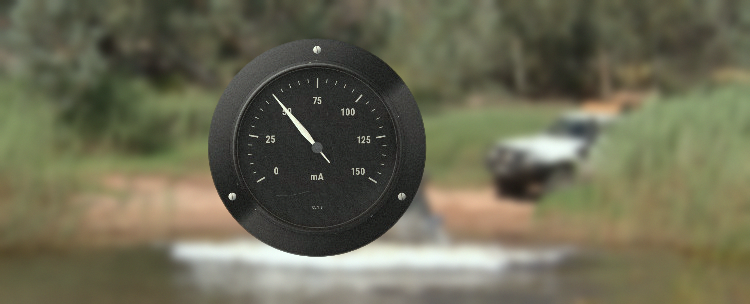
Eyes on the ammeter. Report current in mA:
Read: 50 mA
